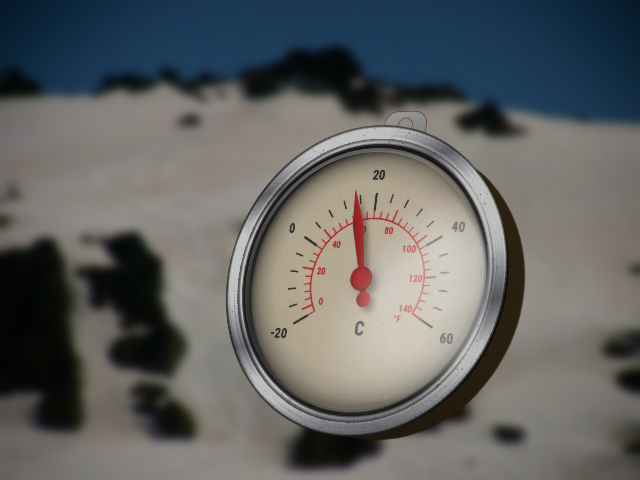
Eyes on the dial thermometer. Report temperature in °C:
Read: 16 °C
